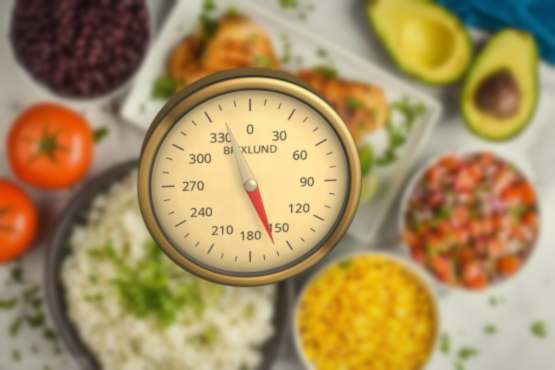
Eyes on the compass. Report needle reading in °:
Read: 160 °
